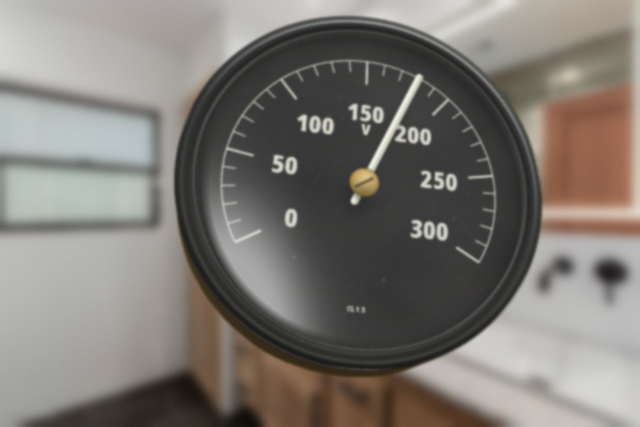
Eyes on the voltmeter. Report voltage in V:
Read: 180 V
